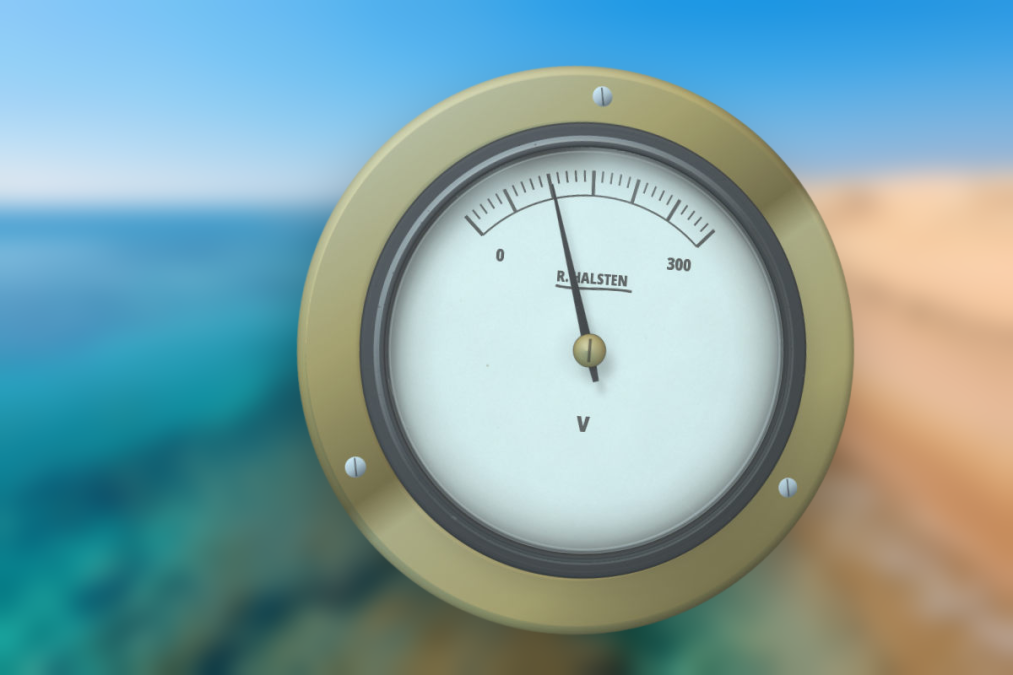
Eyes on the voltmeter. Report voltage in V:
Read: 100 V
